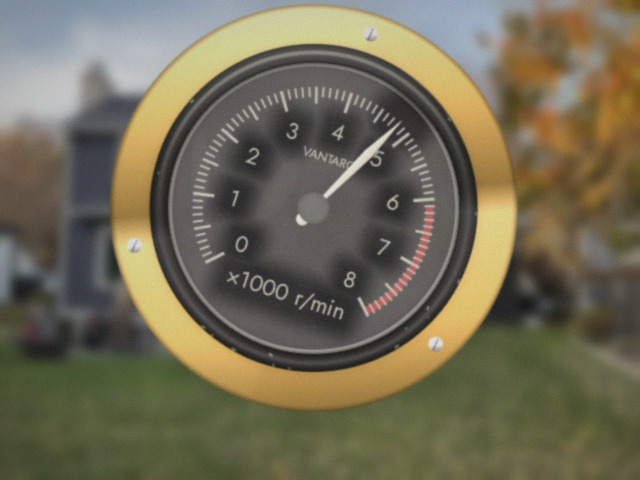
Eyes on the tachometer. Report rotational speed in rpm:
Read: 4800 rpm
